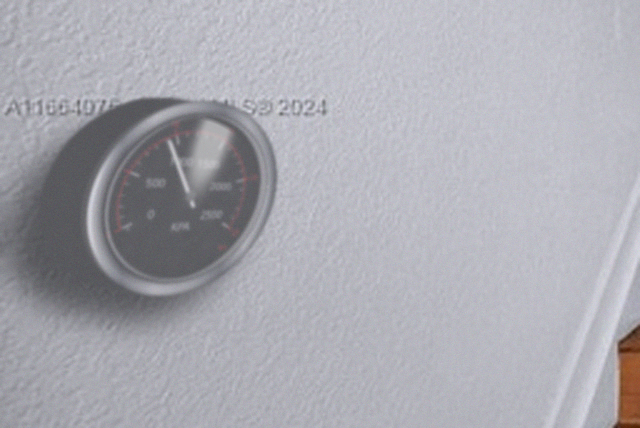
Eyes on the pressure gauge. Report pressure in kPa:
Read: 900 kPa
